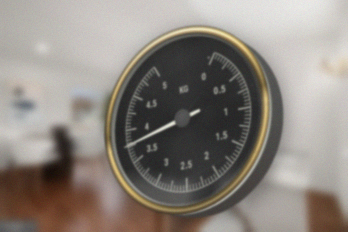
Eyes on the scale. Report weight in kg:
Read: 3.75 kg
